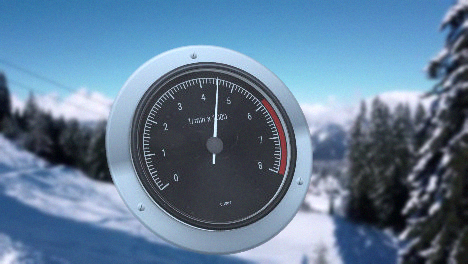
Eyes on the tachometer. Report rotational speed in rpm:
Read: 4500 rpm
